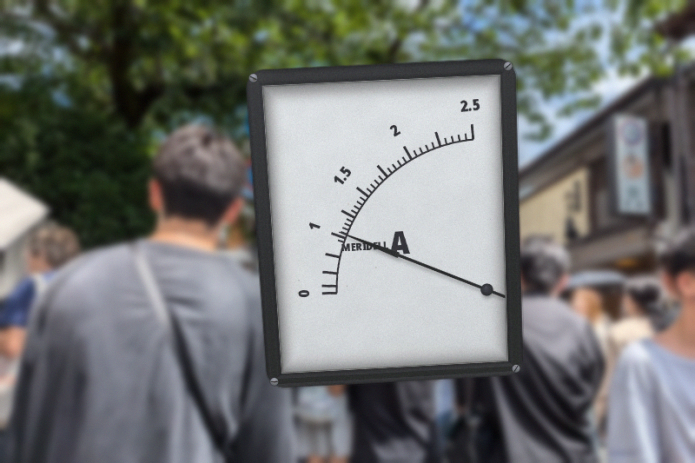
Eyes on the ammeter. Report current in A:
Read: 1.05 A
